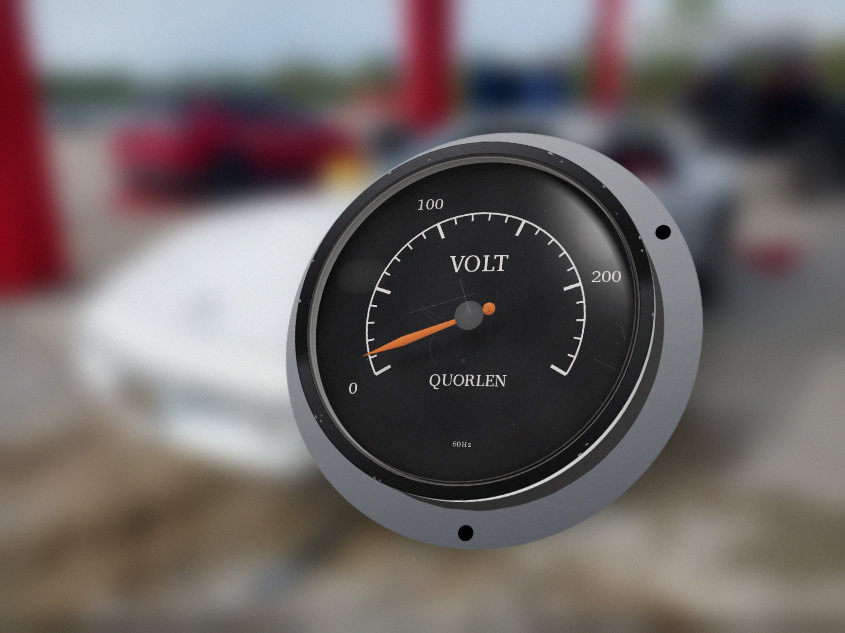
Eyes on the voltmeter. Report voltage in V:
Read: 10 V
